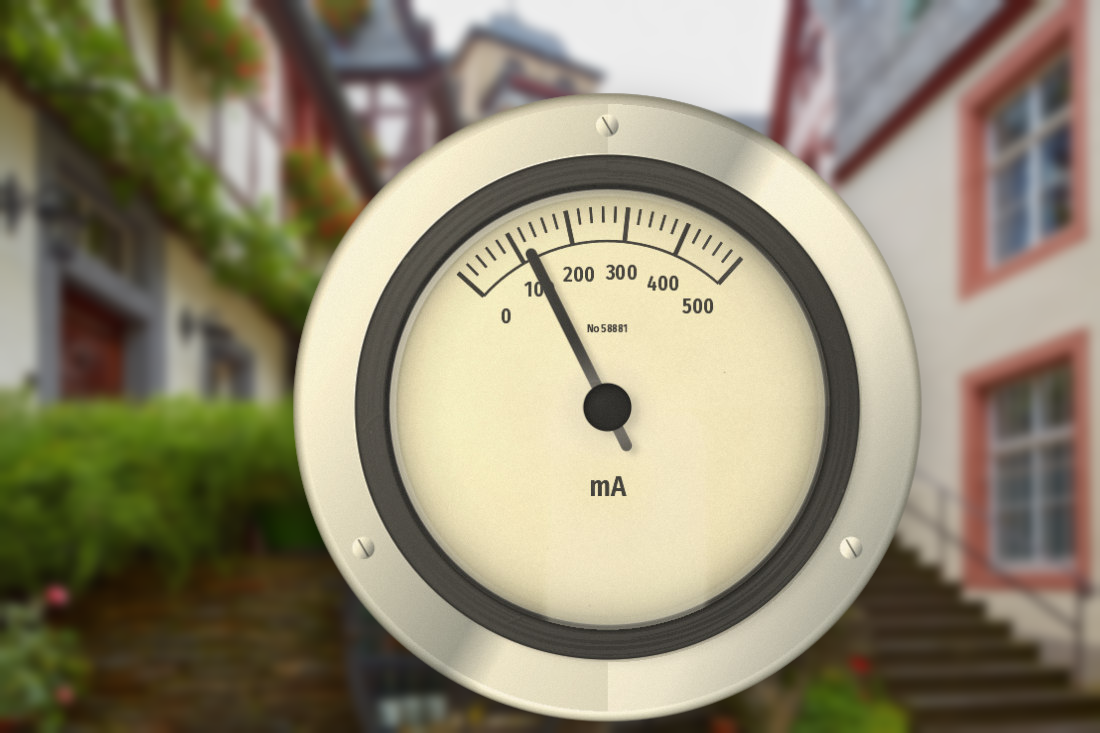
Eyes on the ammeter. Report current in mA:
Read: 120 mA
